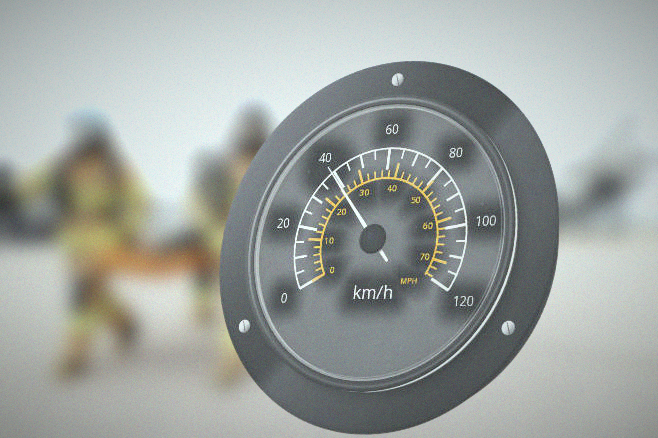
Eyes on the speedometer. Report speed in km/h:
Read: 40 km/h
